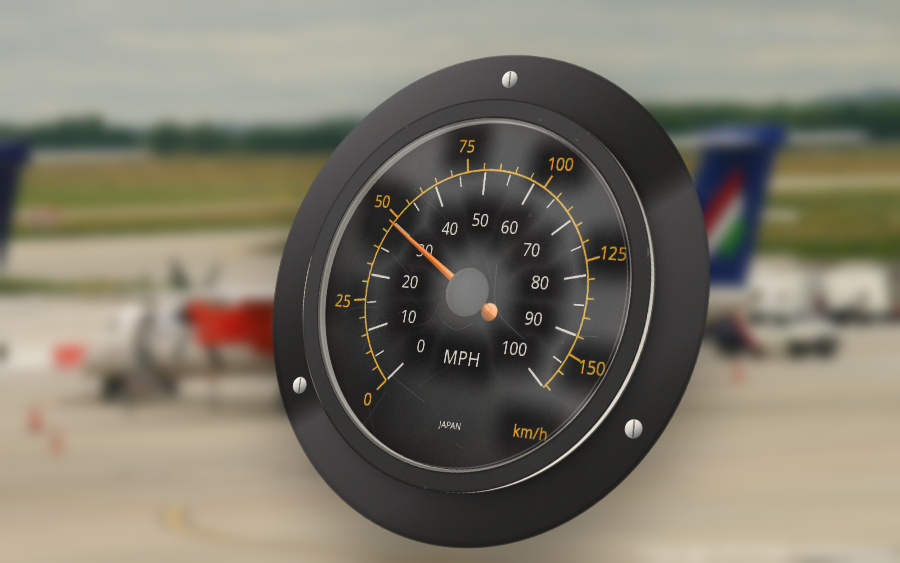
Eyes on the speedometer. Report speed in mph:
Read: 30 mph
